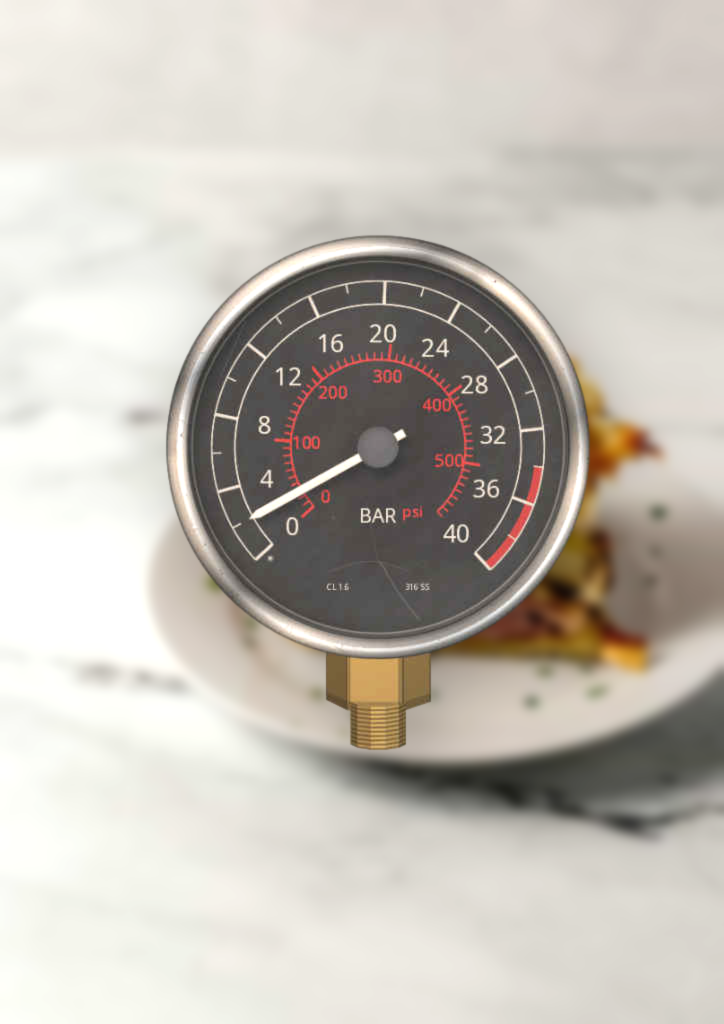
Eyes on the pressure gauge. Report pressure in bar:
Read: 2 bar
